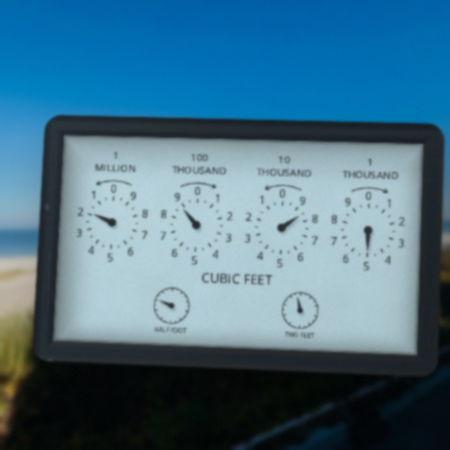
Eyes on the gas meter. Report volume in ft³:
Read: 188500 ft³
